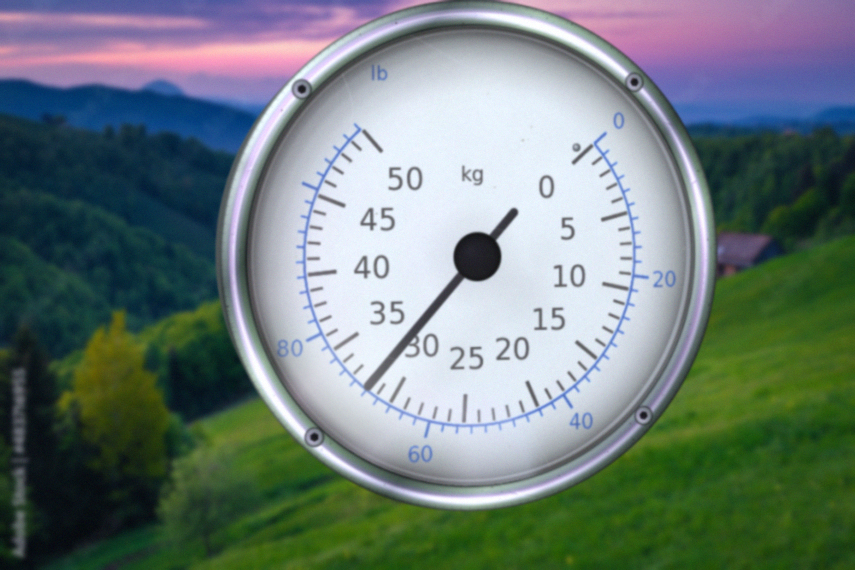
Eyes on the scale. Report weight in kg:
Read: 32 kg
